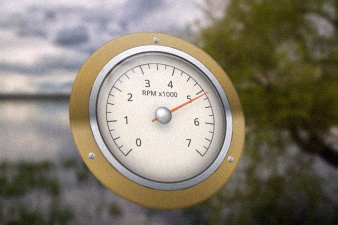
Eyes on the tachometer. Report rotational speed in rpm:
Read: 5125 rpm
